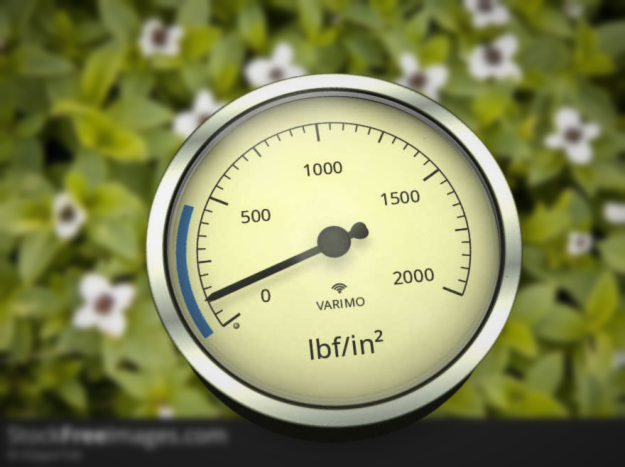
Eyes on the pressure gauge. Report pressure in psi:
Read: 100 psi
